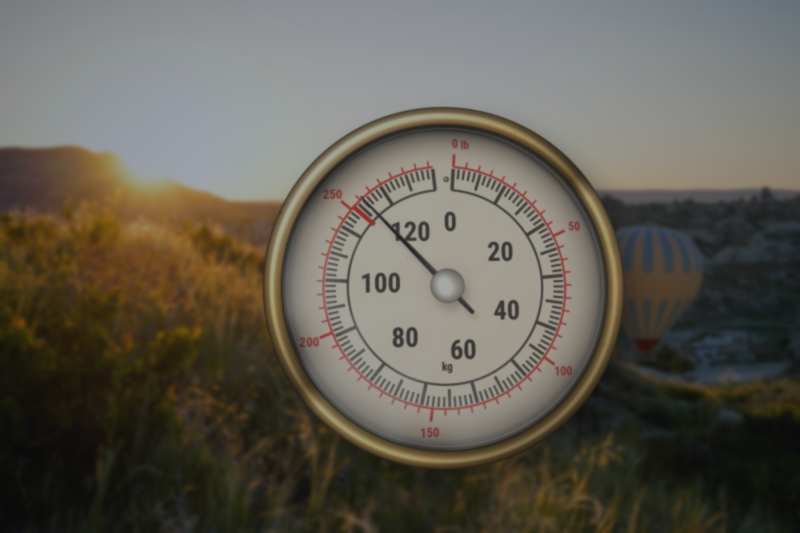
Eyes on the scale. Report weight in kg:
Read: 116 kg
